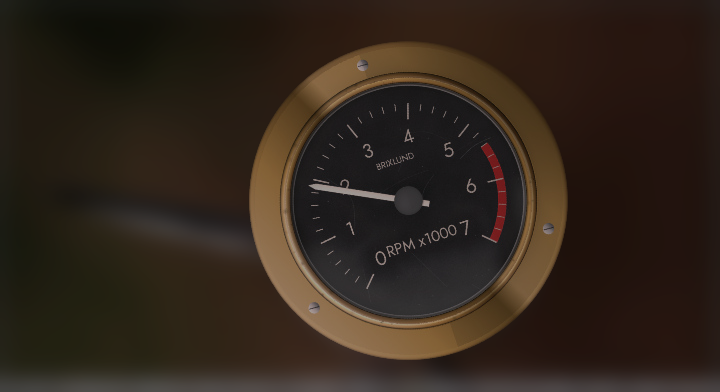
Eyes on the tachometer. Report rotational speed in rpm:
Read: 1900 rpm
